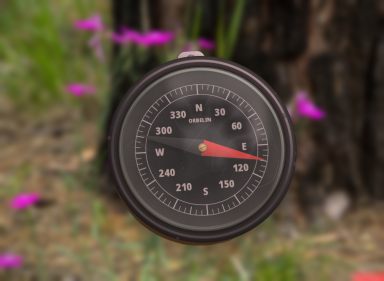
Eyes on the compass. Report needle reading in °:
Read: 105 °
